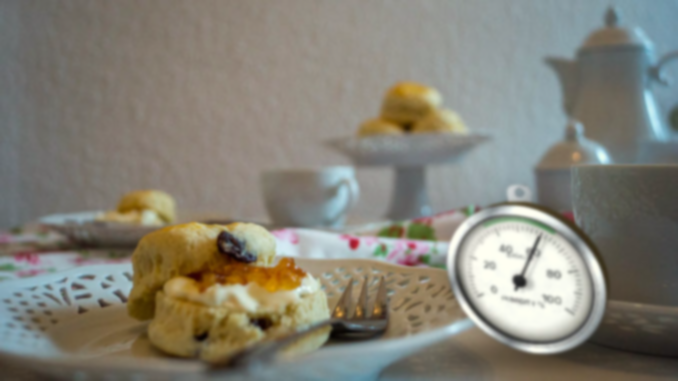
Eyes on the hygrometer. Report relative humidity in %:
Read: 60 %
